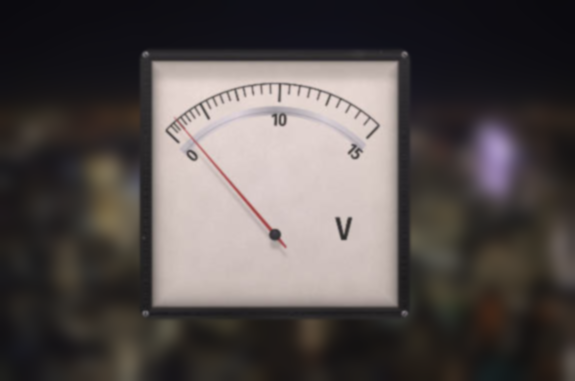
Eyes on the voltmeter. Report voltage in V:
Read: 2.5 V
